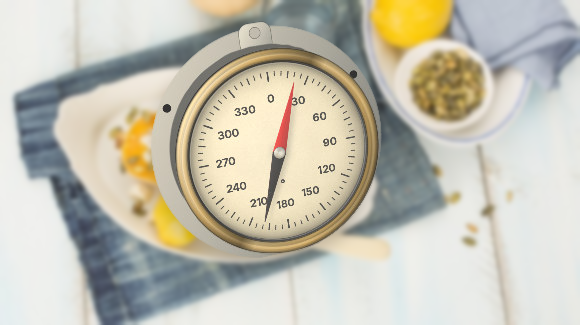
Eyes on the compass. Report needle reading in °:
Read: 20 °
